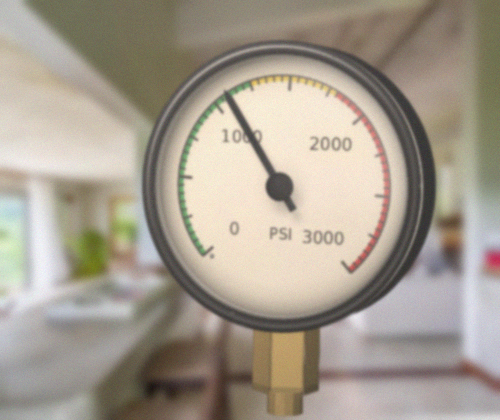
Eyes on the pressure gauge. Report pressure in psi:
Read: 1100 psi
